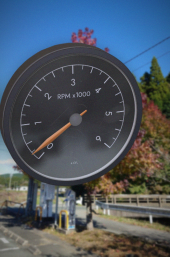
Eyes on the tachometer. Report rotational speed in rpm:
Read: 250 rpm
